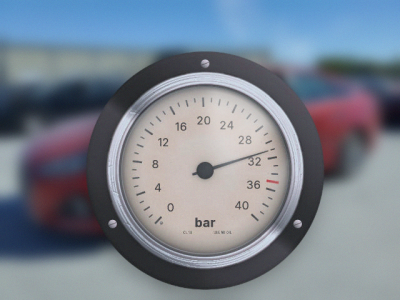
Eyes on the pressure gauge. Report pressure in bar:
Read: 31 bar
